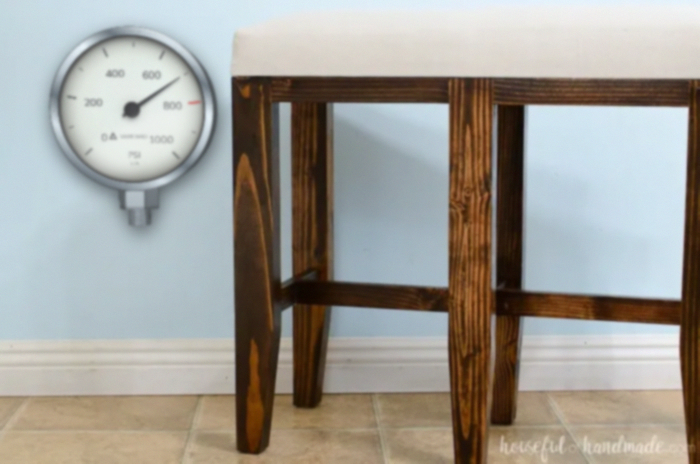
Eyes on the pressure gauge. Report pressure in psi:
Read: 700 psi
